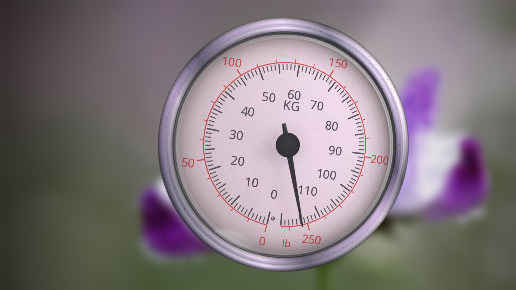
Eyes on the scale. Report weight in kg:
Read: 115 kg
